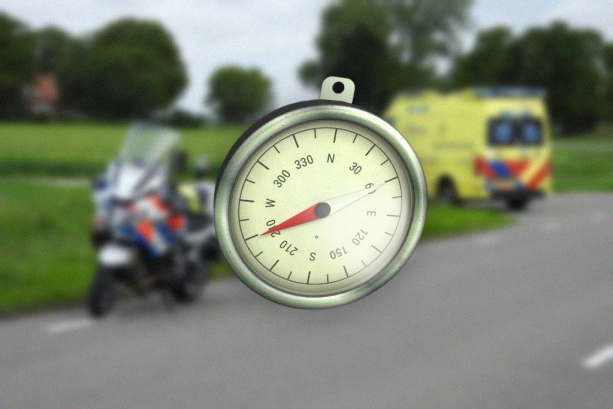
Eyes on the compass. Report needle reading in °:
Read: 240 °
